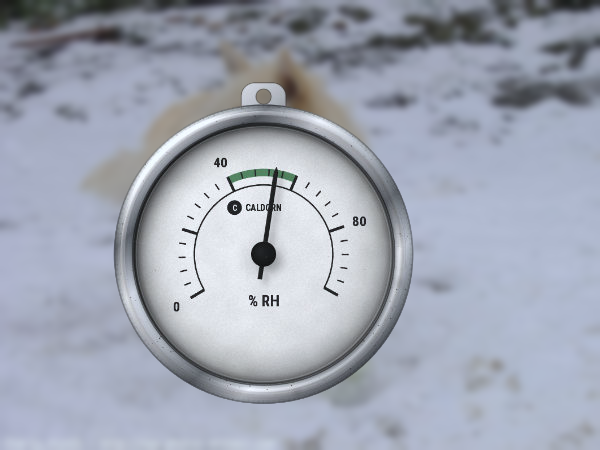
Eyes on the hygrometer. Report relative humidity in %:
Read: 54 %
